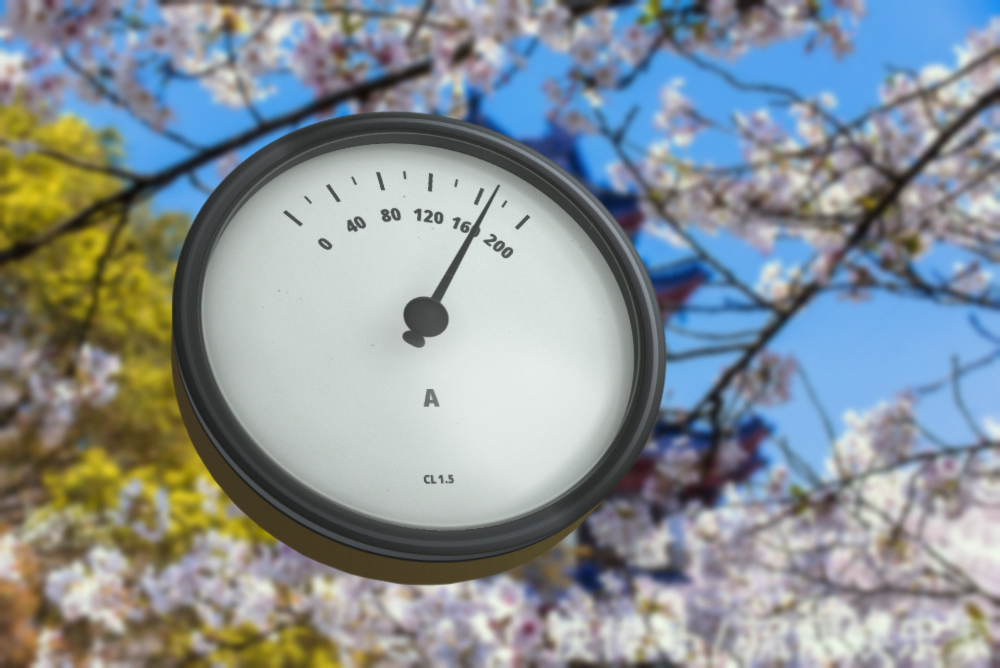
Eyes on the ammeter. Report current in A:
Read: 170 A
